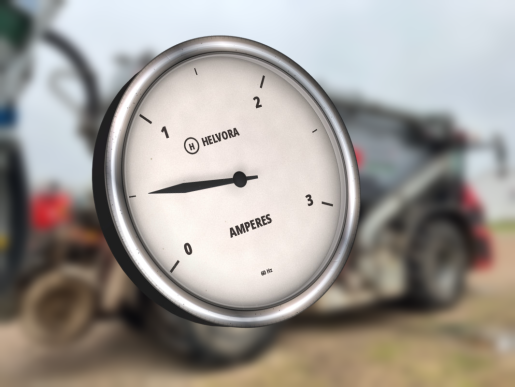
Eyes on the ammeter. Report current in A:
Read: 0.5 A
